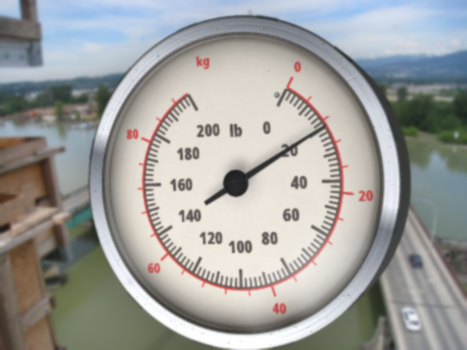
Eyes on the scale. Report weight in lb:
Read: 20 lb
